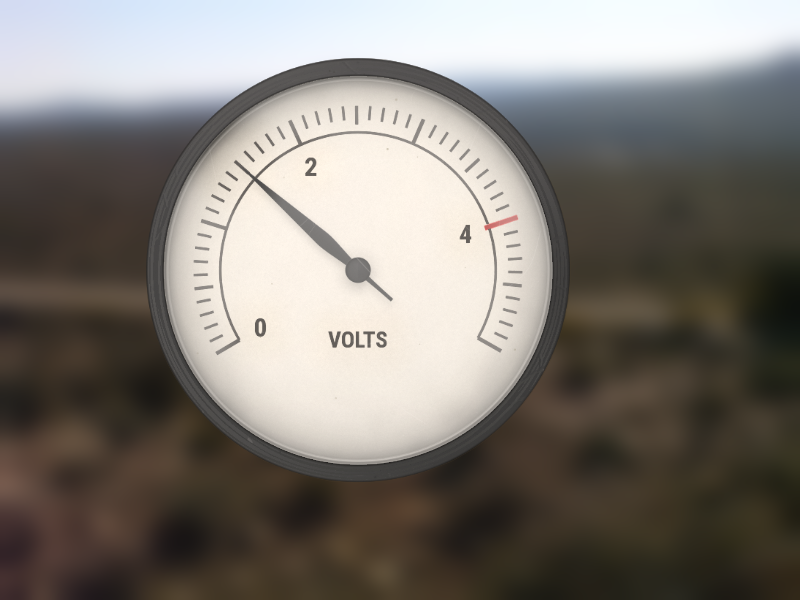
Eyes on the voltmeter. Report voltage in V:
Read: 1.5 V
